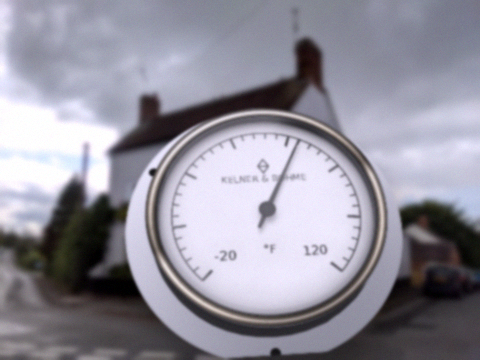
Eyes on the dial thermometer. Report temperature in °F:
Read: 64 °F
